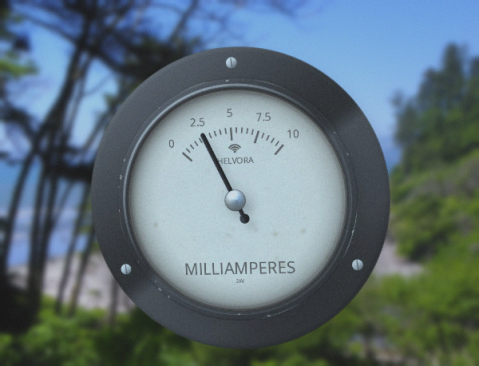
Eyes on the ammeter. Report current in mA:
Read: 2.5 mA
